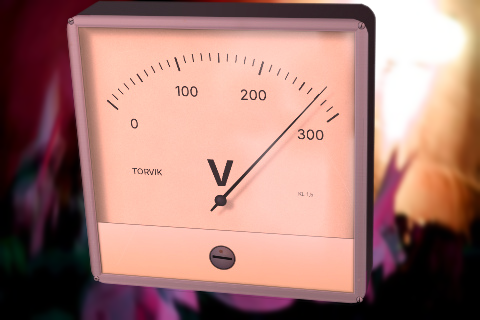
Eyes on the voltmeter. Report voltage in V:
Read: 270 V
